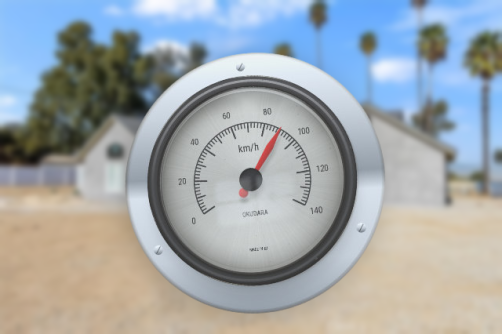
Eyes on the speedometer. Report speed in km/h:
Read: 90 km/h
